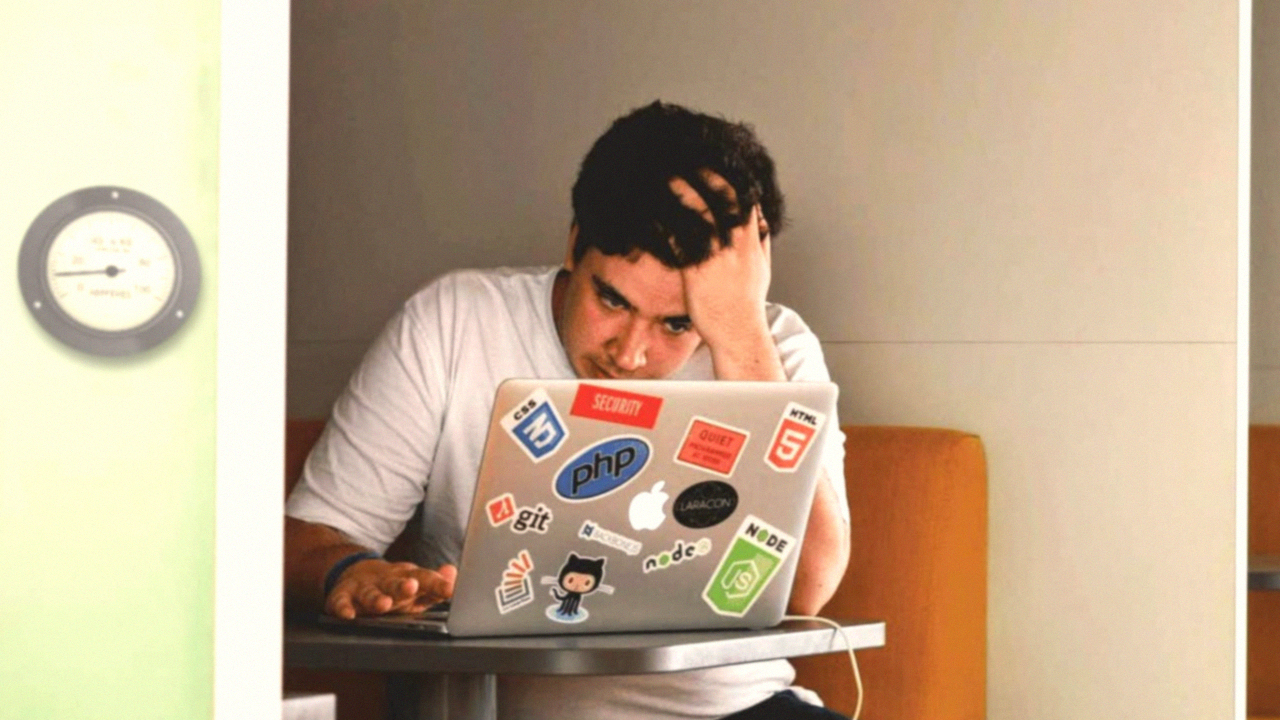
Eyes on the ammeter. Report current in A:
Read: 10 A
